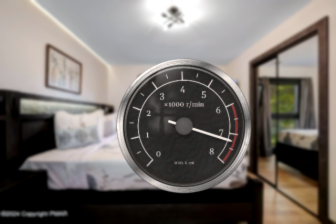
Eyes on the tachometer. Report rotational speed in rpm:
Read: 7250 rpm
